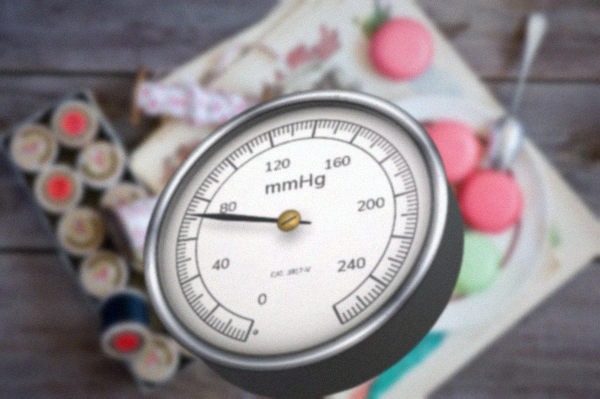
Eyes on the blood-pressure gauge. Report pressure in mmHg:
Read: 70 mmHg
